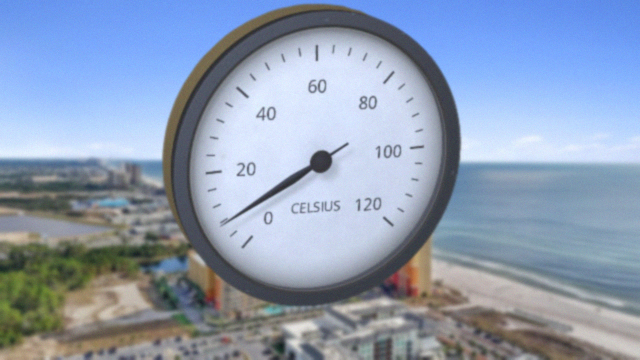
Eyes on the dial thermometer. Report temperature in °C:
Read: 8 °C
